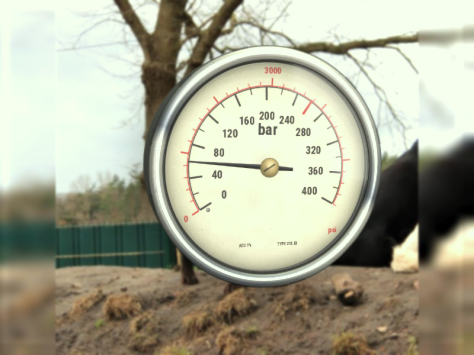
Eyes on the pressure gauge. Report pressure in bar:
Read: 60 bar
